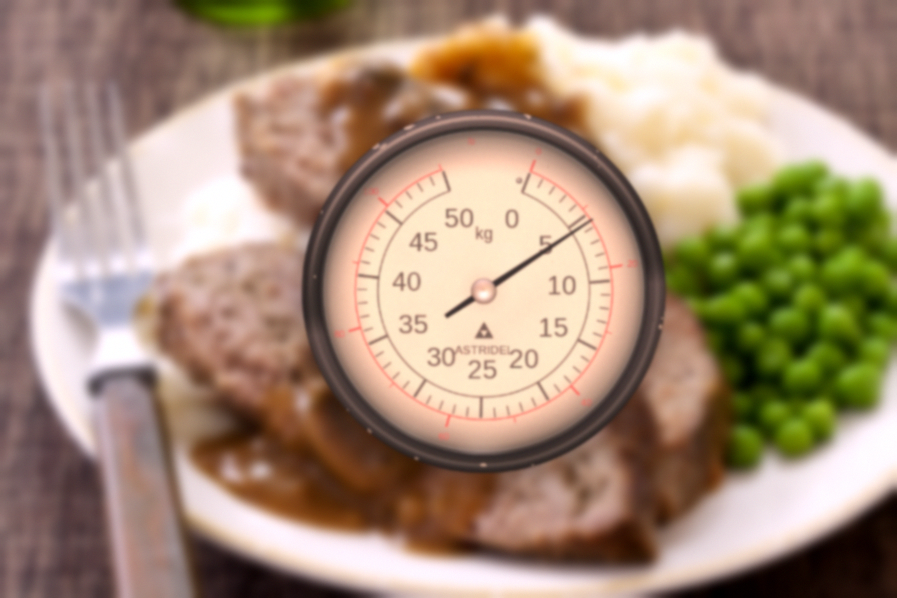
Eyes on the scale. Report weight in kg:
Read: 5.5 kg
